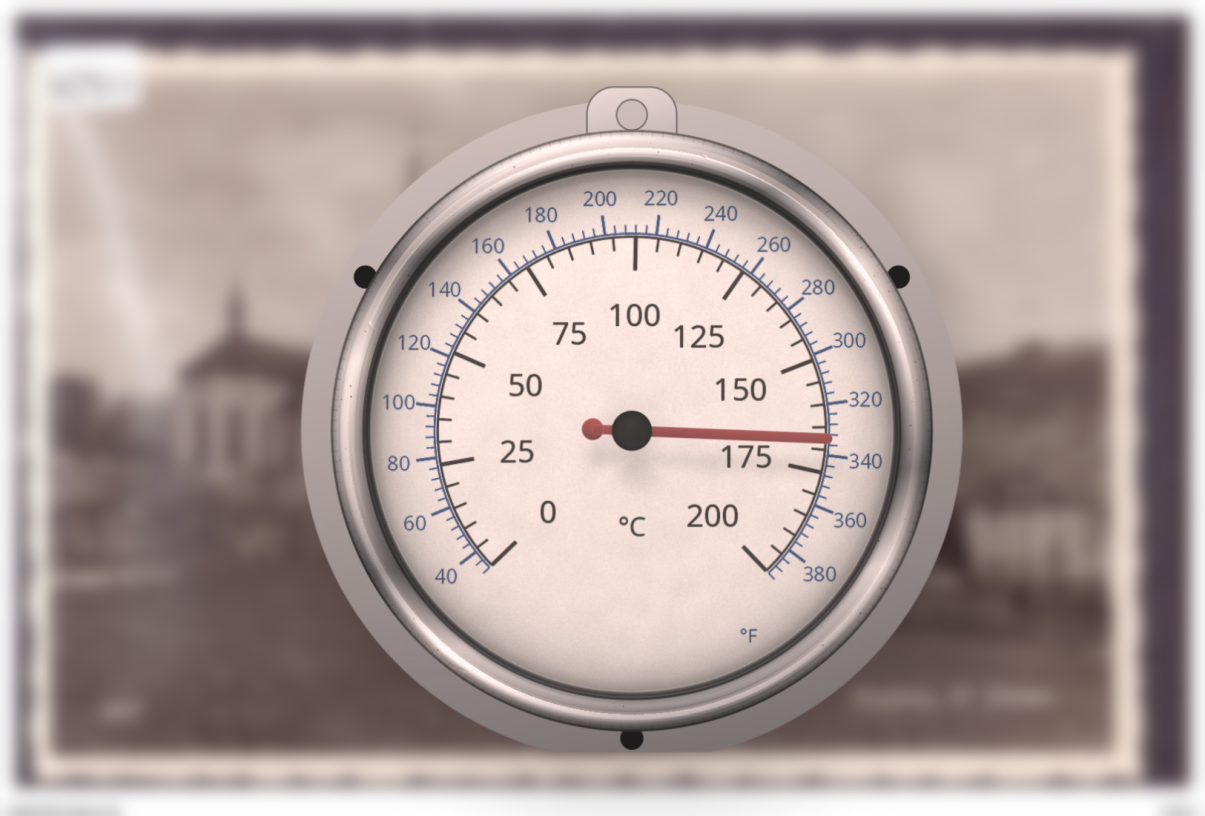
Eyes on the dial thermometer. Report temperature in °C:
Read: 167.5 °C
